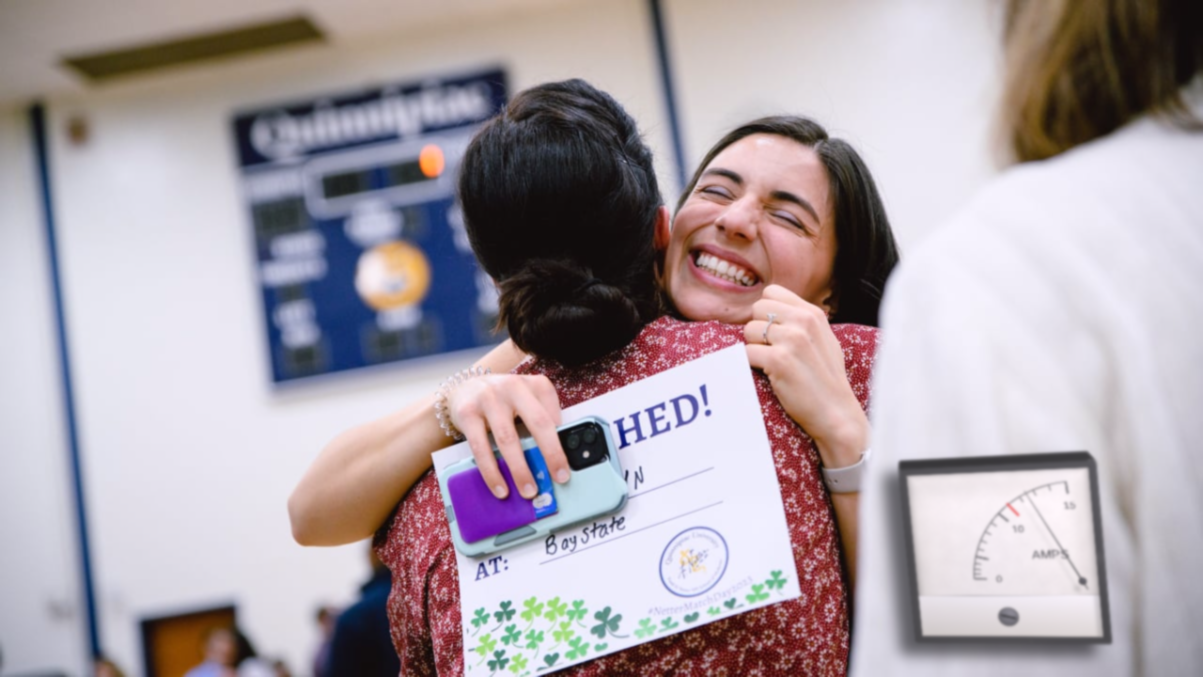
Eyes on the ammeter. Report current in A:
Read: 12.5 A
